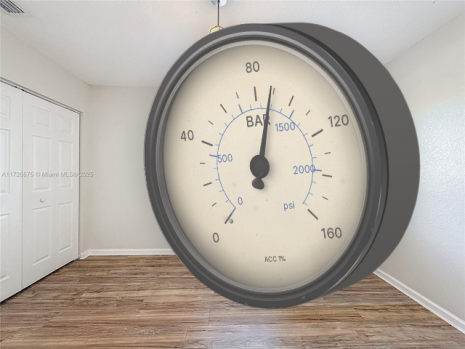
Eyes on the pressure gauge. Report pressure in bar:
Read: 90 bar
